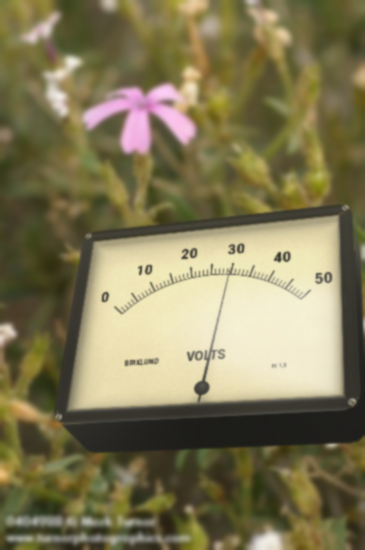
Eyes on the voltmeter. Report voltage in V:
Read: 30 V
